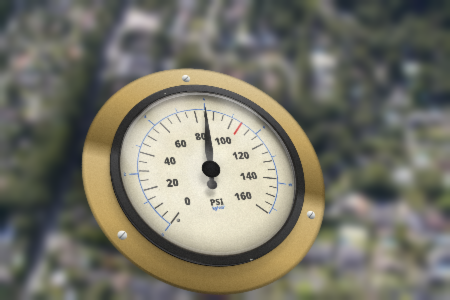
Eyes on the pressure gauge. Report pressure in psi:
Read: 85 psi
